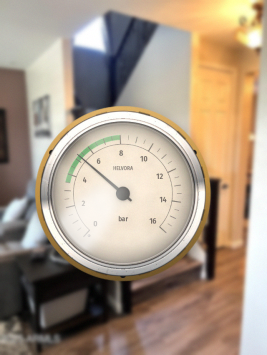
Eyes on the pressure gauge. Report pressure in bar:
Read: 5.25 bar
